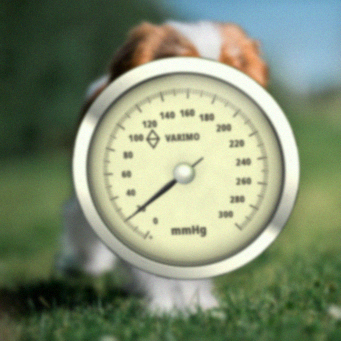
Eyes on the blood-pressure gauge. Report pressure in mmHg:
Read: 20 mmHg
